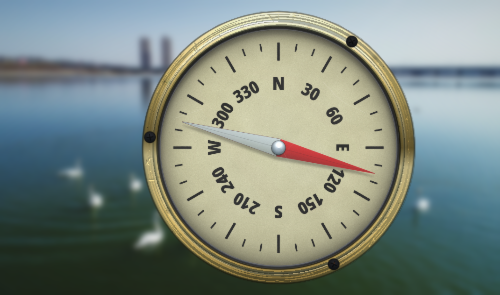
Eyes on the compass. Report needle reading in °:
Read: 105 °
